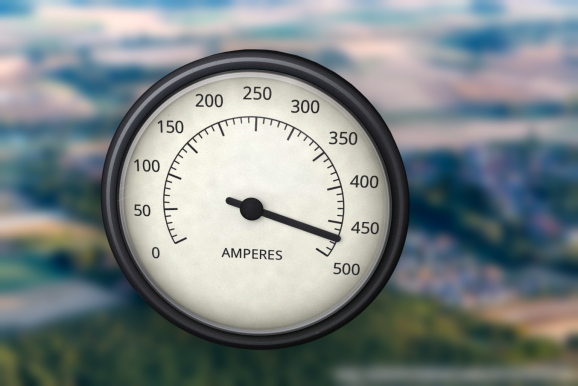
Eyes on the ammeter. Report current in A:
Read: 470 A
